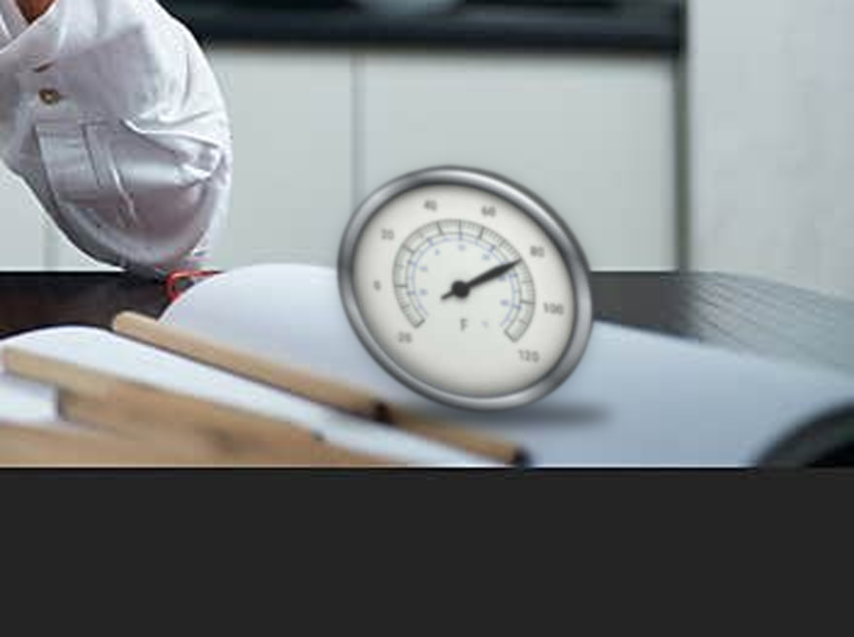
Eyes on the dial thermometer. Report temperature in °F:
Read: 80 °F
